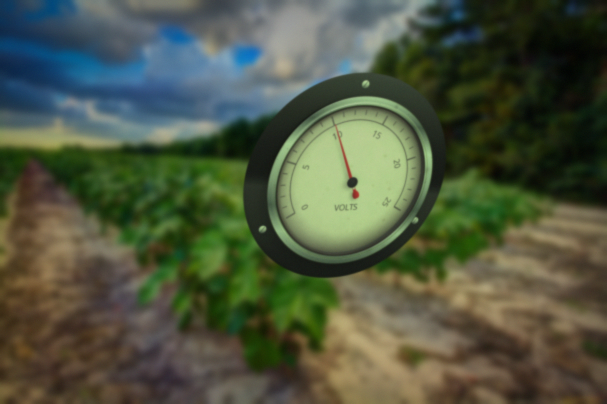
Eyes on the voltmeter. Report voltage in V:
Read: 10 V
